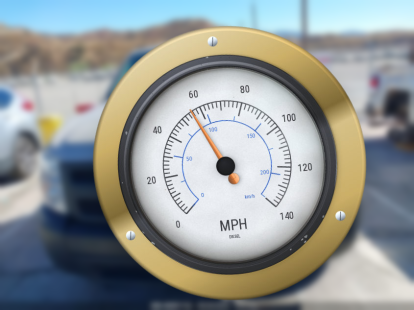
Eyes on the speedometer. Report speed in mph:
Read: 56 mph
